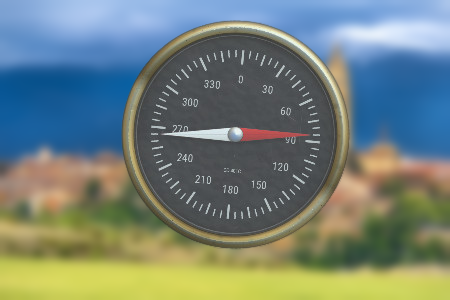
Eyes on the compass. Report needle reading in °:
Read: 85 °
